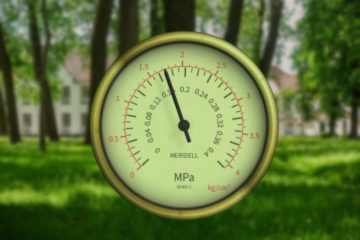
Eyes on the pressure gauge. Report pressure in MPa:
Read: 0.17 MPa
